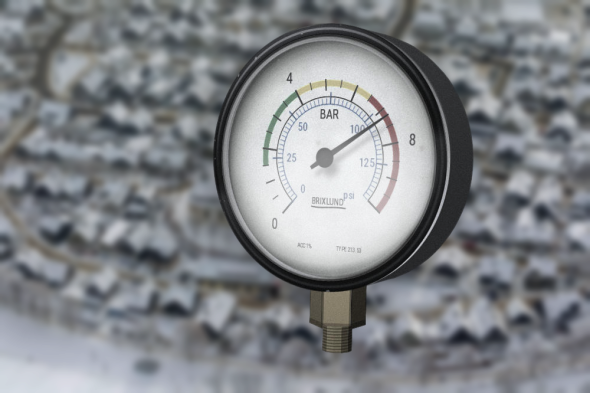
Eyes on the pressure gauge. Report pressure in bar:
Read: 7.25 bar
